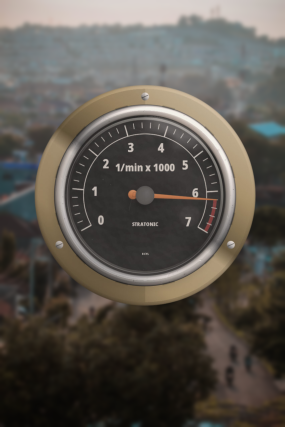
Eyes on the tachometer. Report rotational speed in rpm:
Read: 6200 rpm
